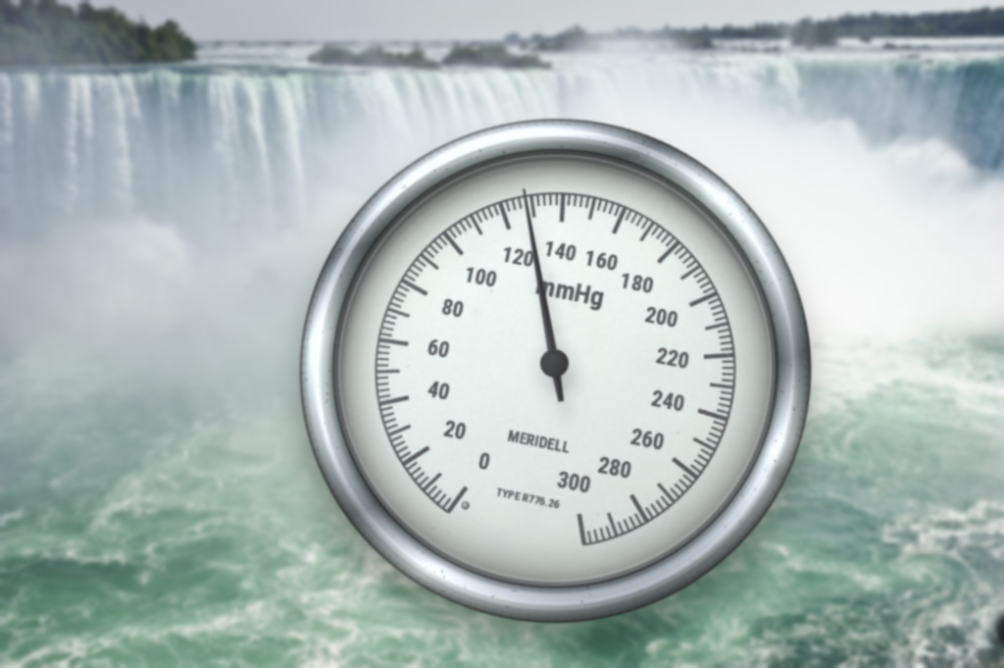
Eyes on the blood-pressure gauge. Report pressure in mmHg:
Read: 128 mmHg
